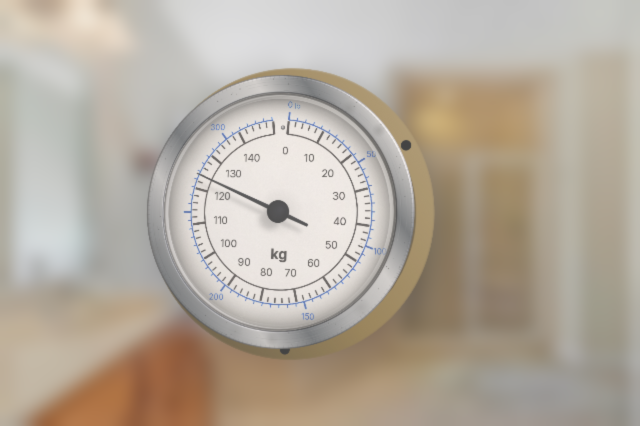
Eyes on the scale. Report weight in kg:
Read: 124 kg
